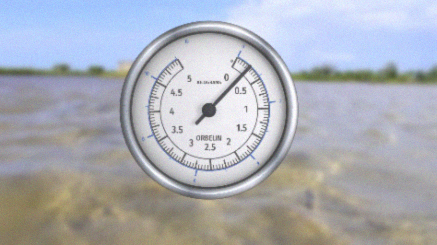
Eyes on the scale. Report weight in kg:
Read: 0.25 kg
